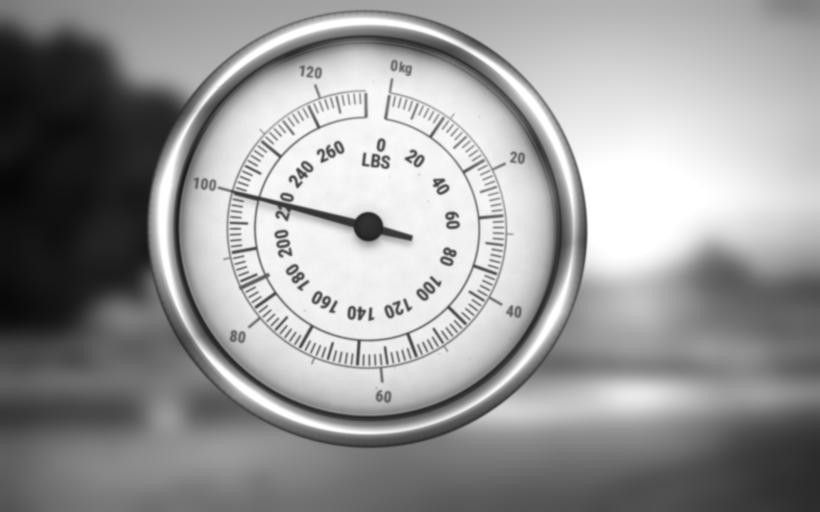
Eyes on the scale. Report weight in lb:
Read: 220 lb
